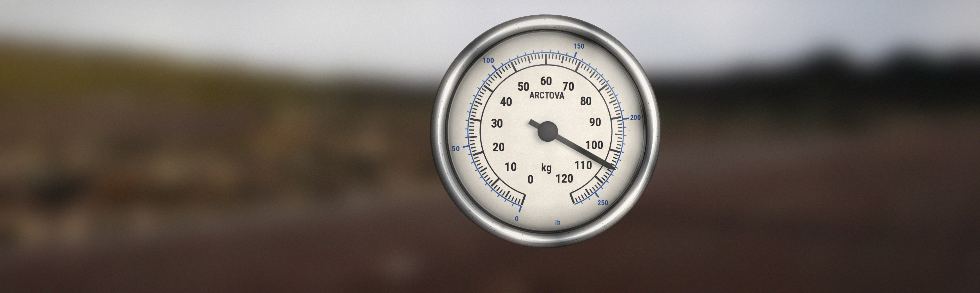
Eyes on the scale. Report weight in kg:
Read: 105 kg
